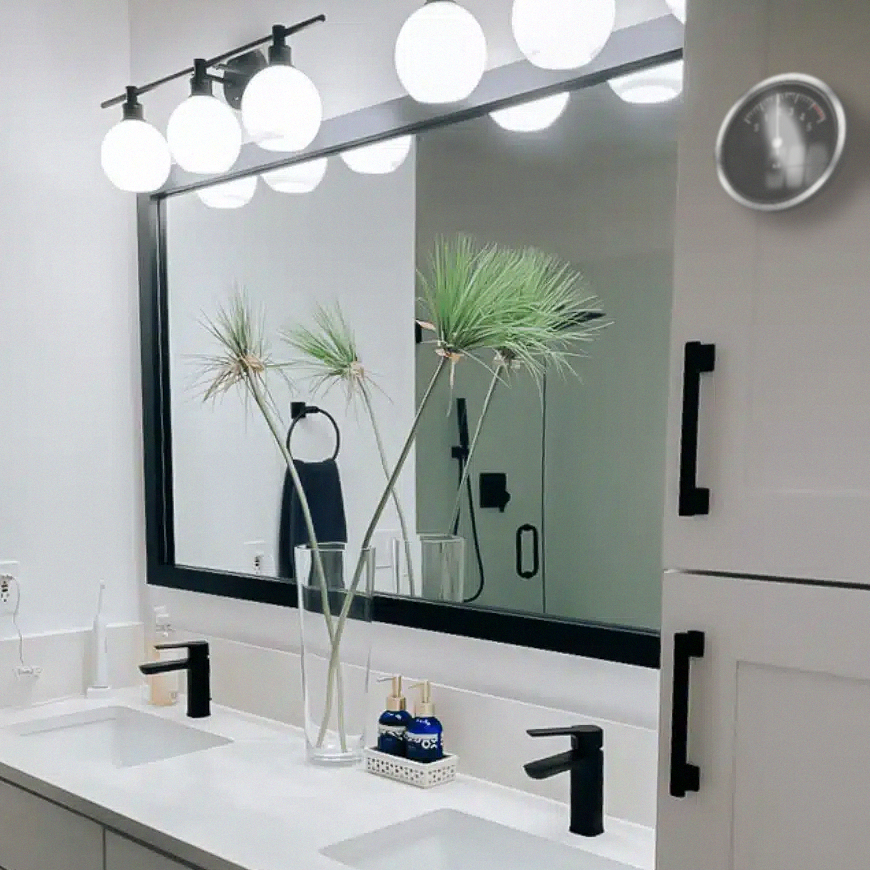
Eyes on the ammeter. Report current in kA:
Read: 2 kA
